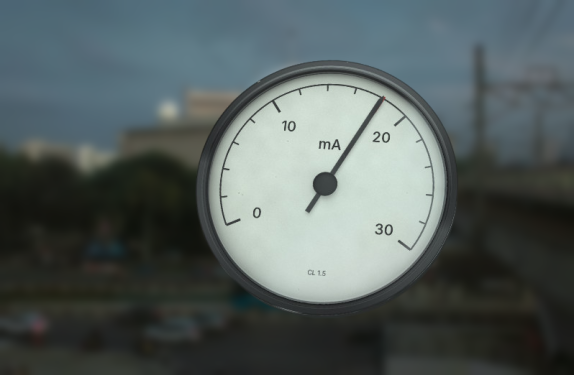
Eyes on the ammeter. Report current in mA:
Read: 18 mA
